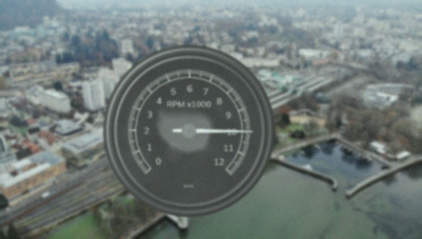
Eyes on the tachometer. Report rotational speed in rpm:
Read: 10000 rpm
